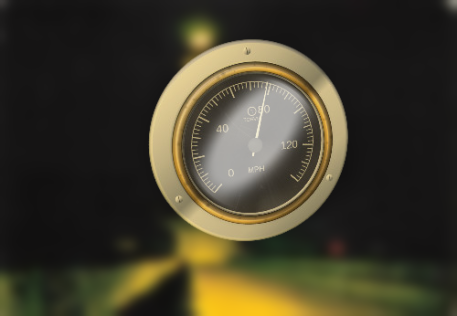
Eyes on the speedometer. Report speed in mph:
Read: 78 mph
